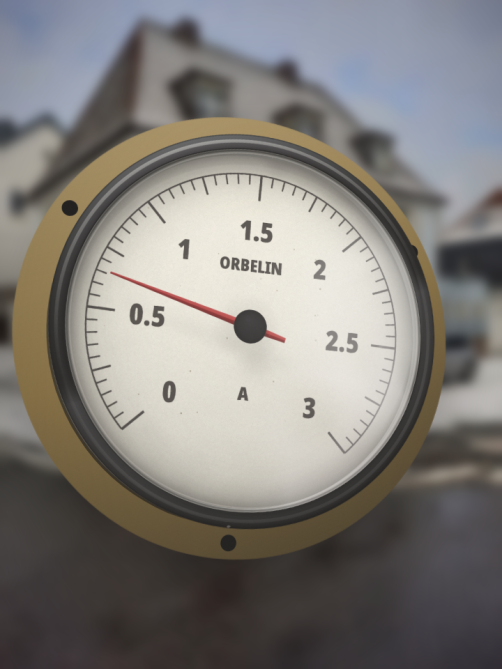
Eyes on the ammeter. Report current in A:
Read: 0.65 A
